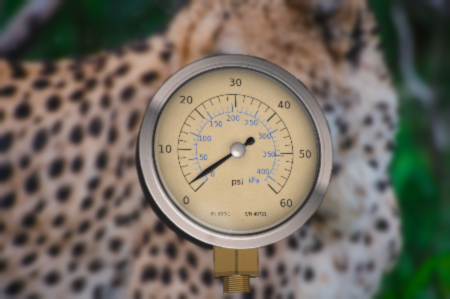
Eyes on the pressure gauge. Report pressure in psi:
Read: 2 psi
